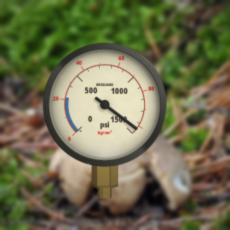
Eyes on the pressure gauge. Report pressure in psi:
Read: 1450 psi
